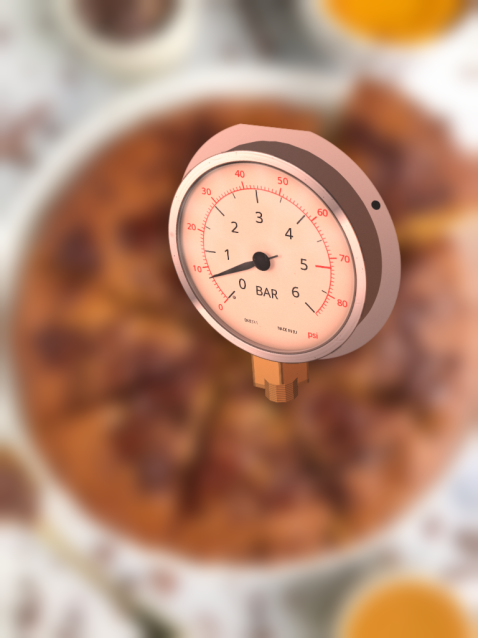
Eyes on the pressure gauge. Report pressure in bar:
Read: 0.5 bar
